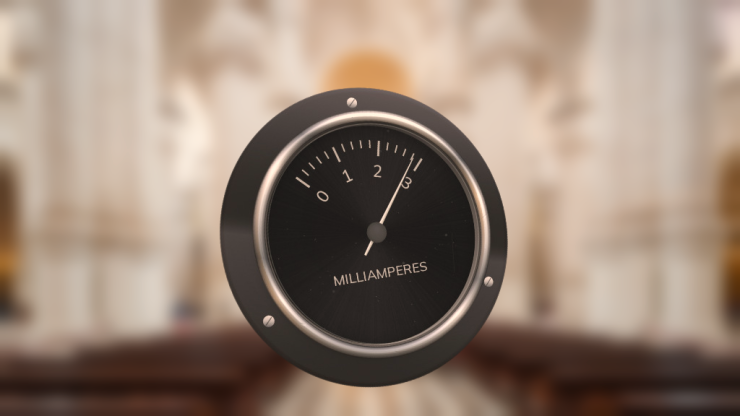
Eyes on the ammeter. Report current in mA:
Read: 2.8 mA
